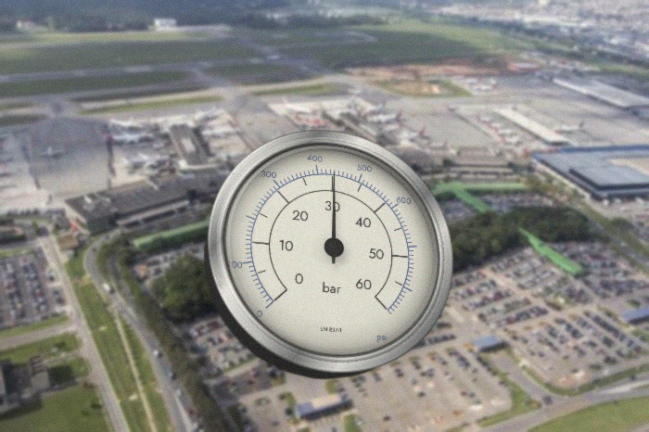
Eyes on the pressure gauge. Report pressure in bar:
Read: 30 bar
